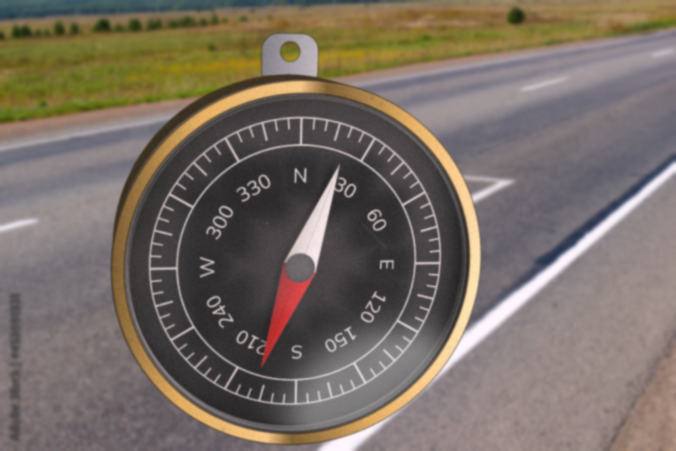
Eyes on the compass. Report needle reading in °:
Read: 200 °
